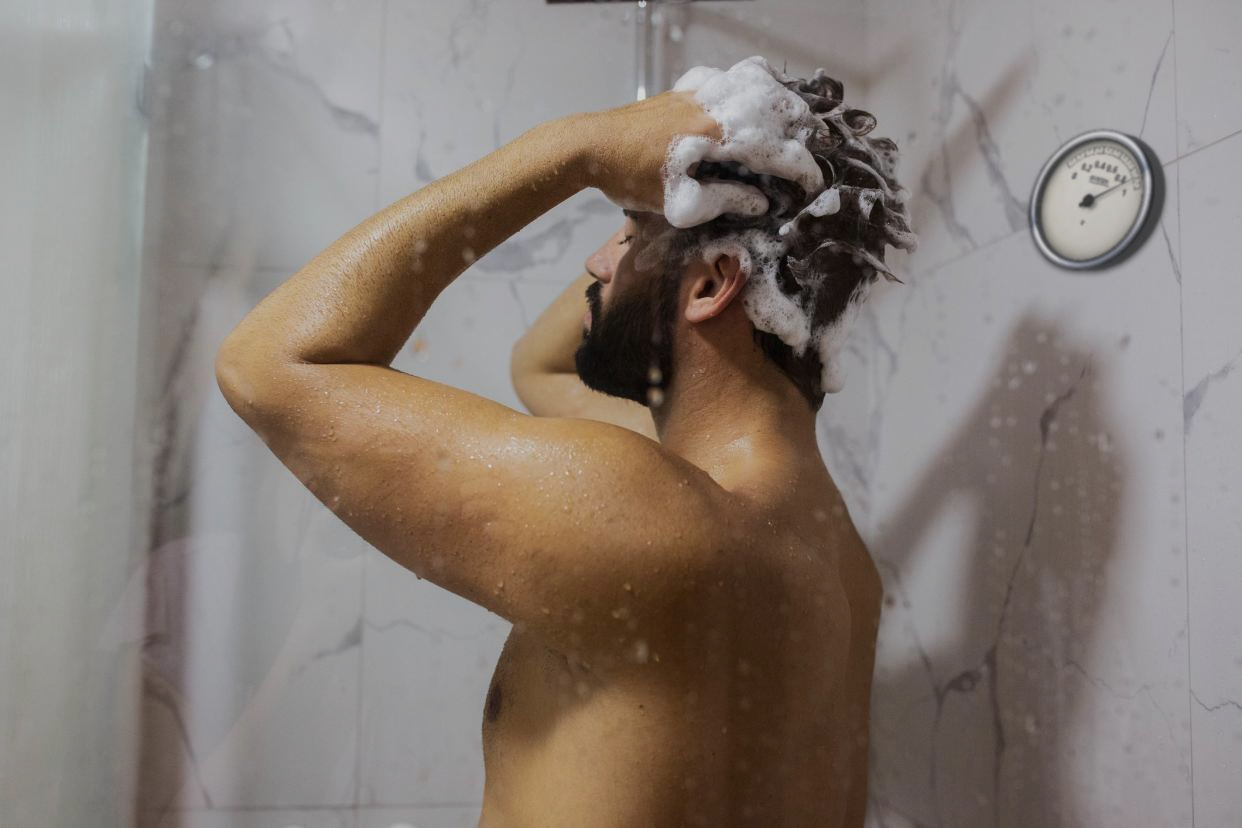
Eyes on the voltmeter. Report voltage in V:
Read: 0.9 V
